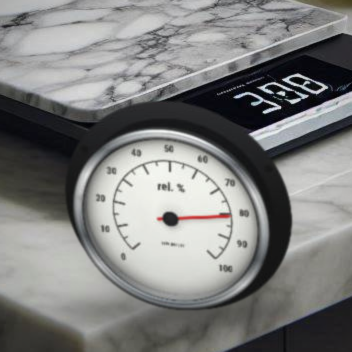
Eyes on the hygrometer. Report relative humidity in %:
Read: 80 %
